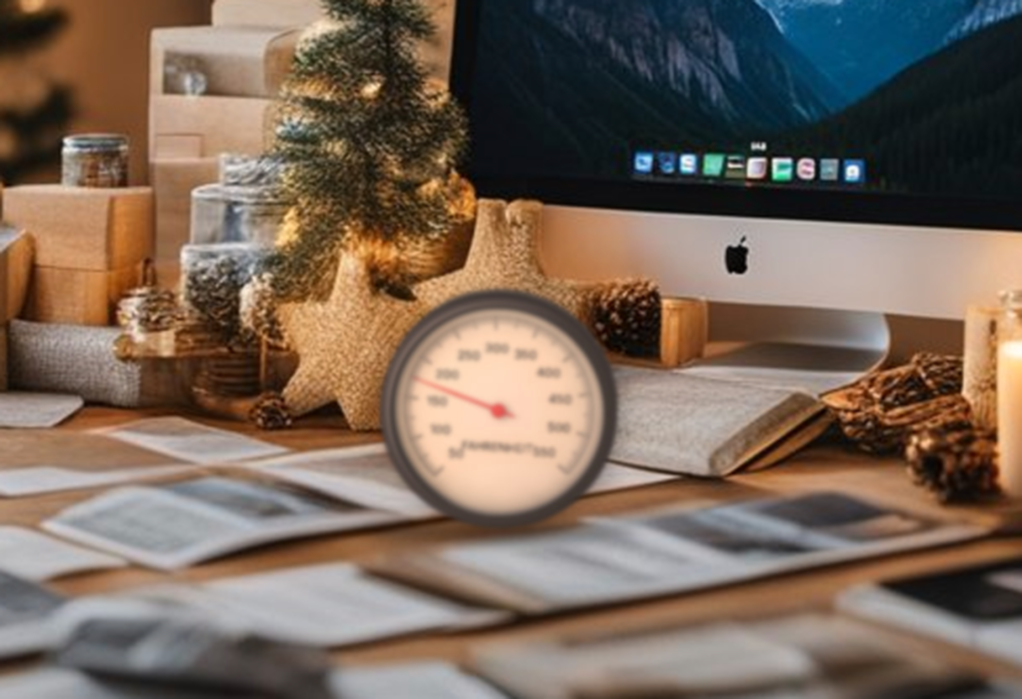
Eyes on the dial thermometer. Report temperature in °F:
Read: 175 °F
